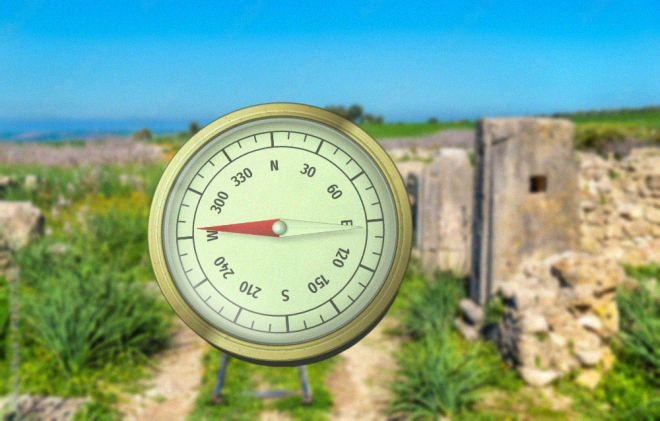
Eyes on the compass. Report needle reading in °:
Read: 275 °
